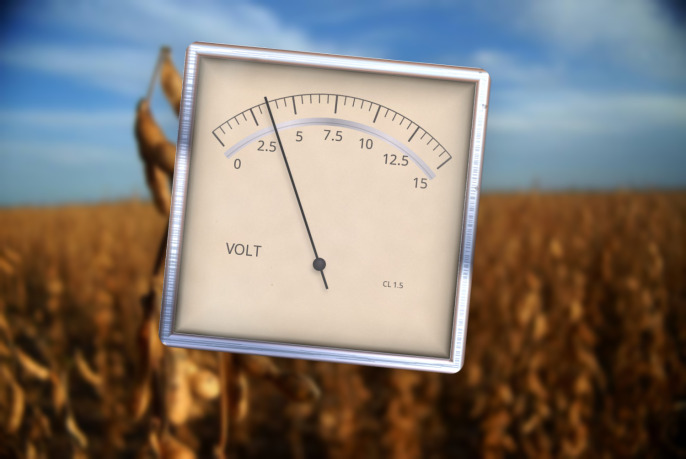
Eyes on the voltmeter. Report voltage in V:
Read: 3.5 V
